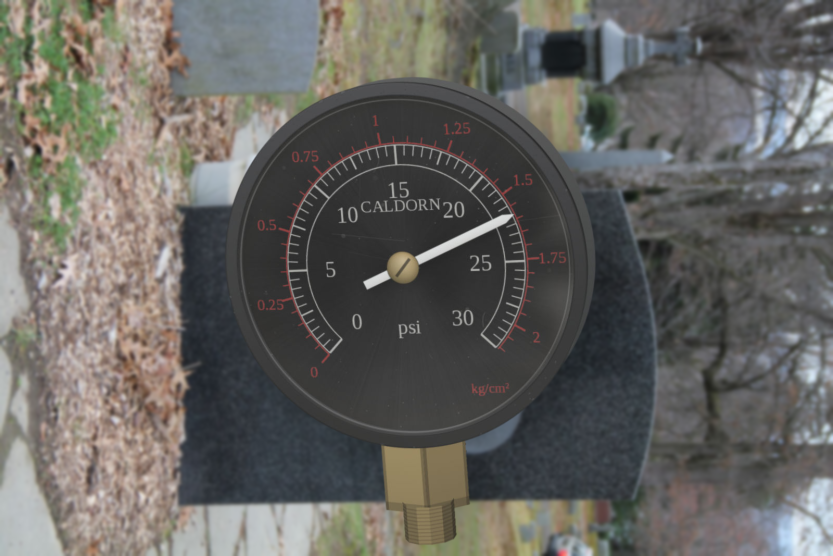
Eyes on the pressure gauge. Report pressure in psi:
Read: 22.5 psi
